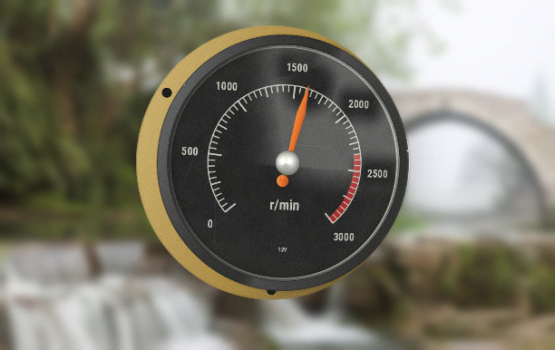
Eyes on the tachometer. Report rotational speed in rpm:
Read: 1600 rpm
